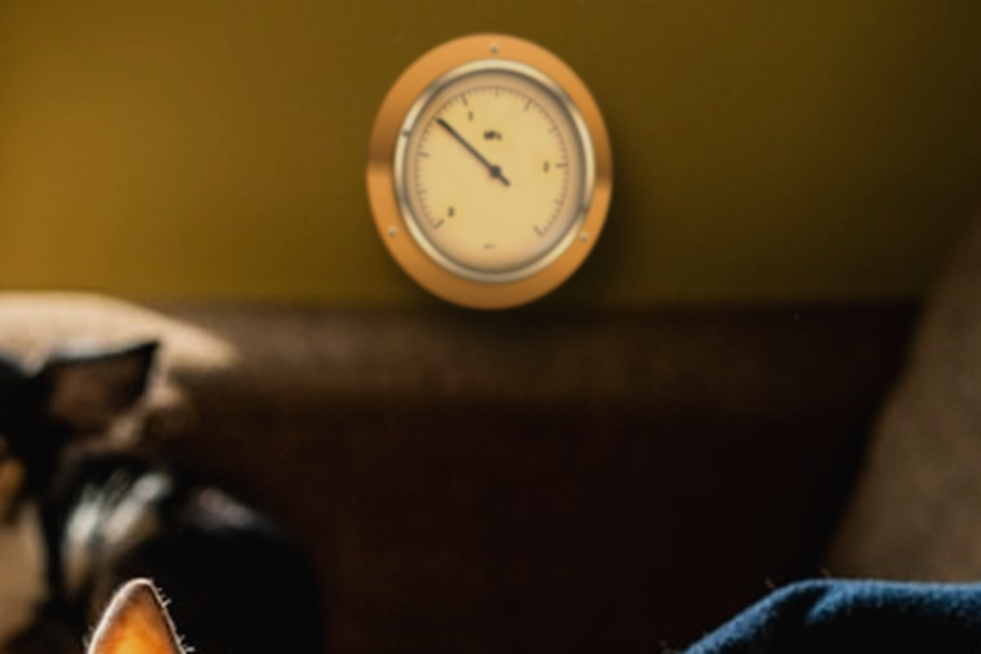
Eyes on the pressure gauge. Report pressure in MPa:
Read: 0.75 MPa
